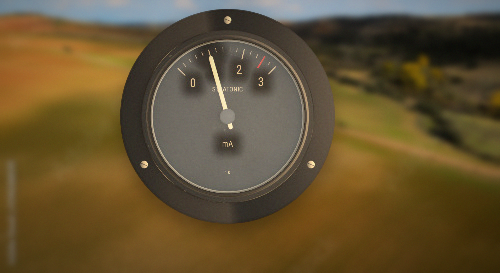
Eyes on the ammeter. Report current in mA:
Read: 1 mA
